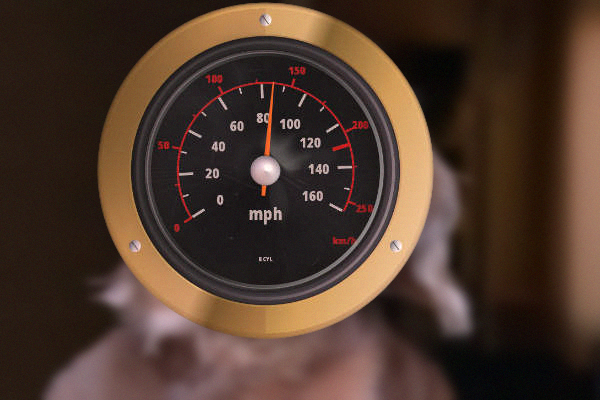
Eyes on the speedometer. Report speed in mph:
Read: 85 mph
